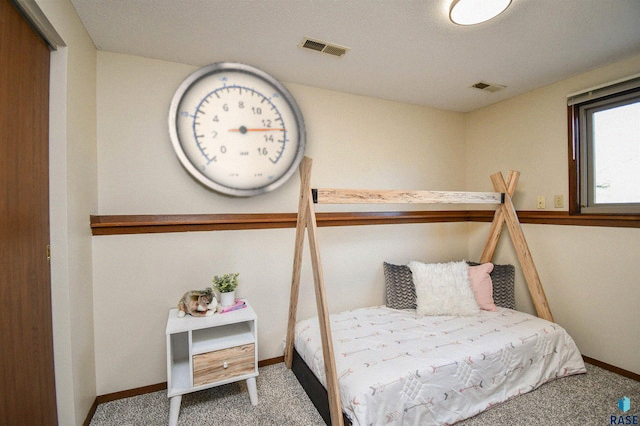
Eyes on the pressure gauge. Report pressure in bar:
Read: 13 bar
